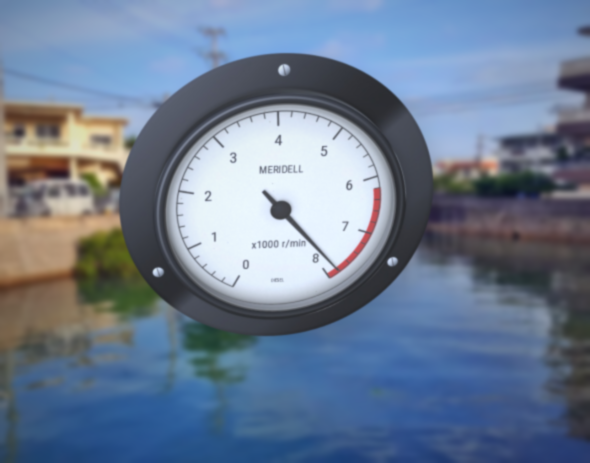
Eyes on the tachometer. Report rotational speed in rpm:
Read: 7800 rpm
